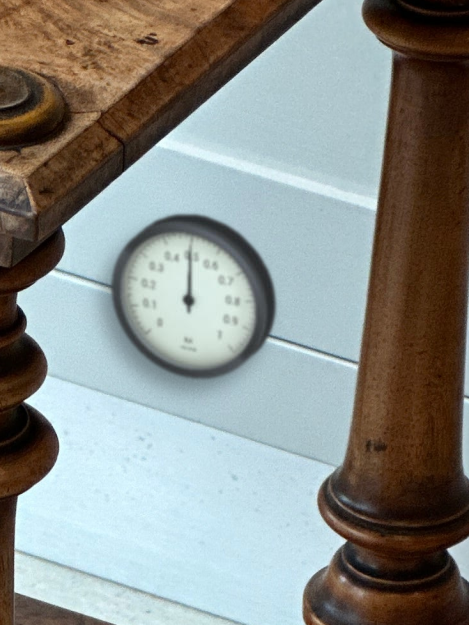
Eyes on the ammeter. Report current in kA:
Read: 0.5 kA
